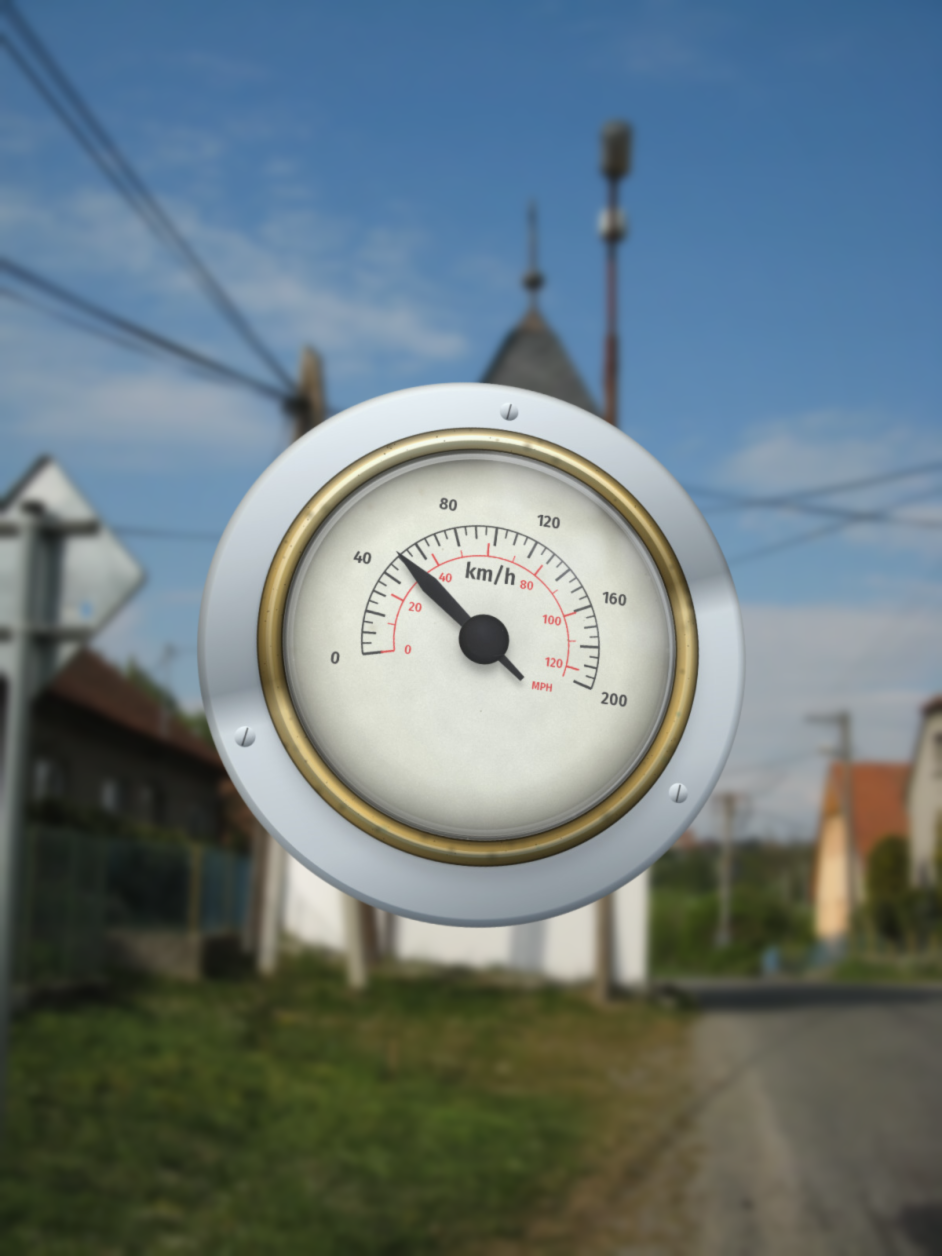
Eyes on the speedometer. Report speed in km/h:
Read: 50 km/h
